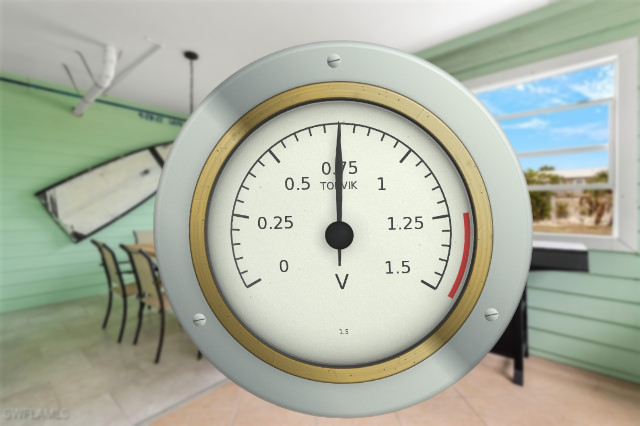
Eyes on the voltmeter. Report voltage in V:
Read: 0.75 V
